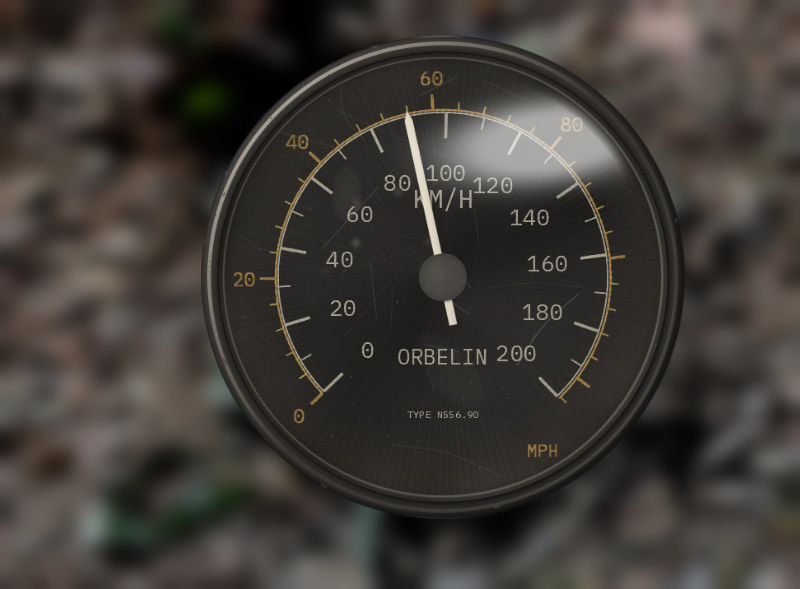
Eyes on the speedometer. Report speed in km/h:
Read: 90 km/h
